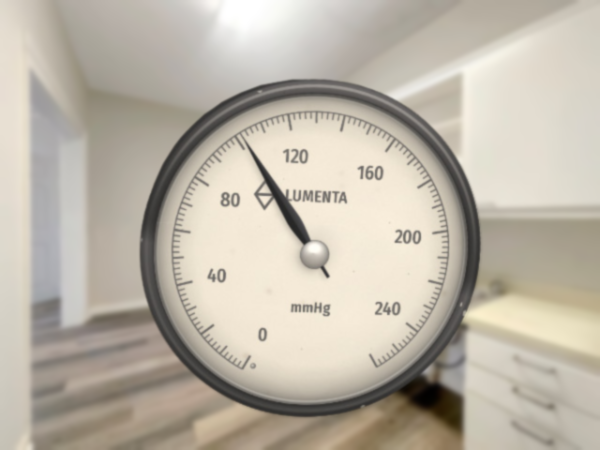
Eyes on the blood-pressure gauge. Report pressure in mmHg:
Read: 102 mmHg
